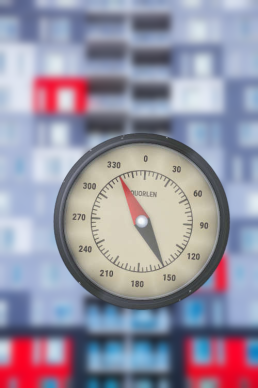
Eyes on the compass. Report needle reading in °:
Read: 330 °
